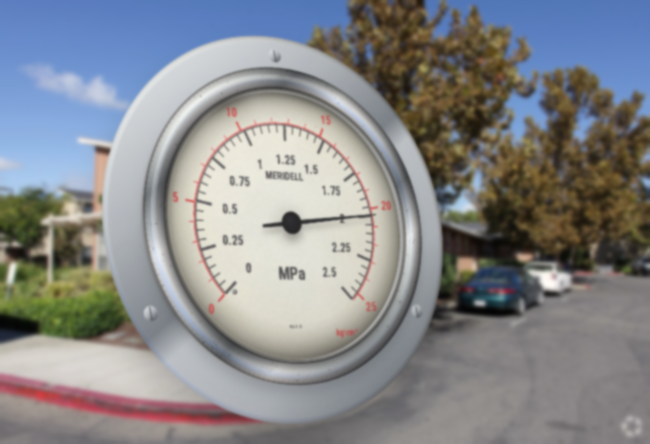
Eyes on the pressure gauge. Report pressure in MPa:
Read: 2 MPa
